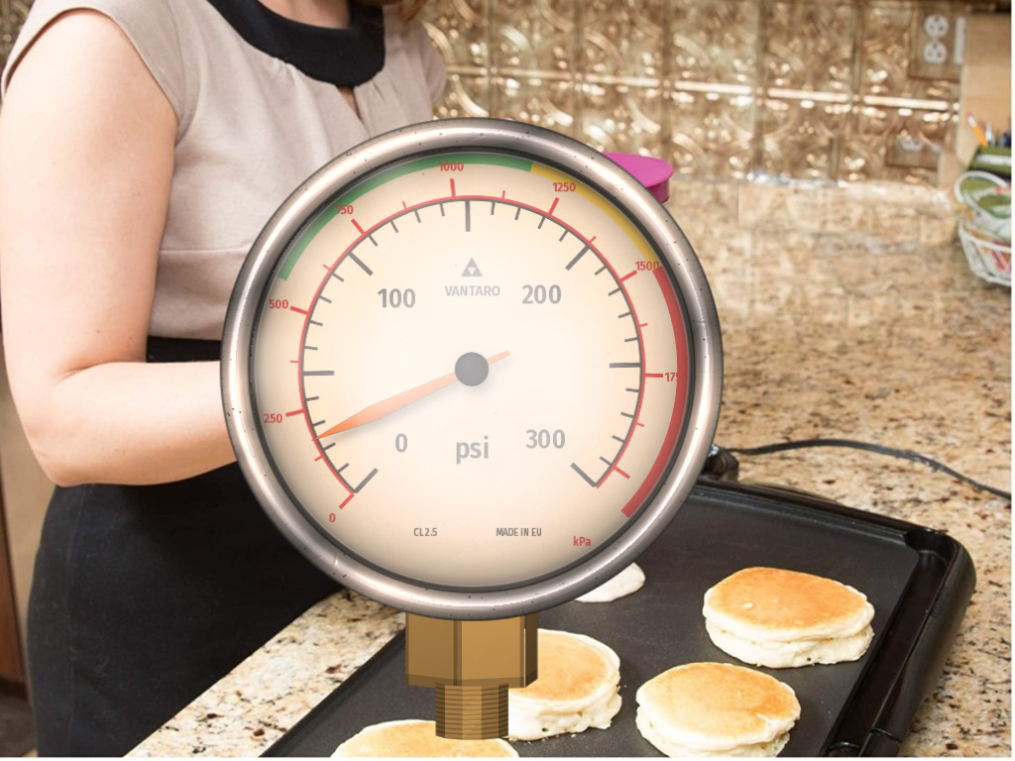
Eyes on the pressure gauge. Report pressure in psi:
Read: 25 psi
